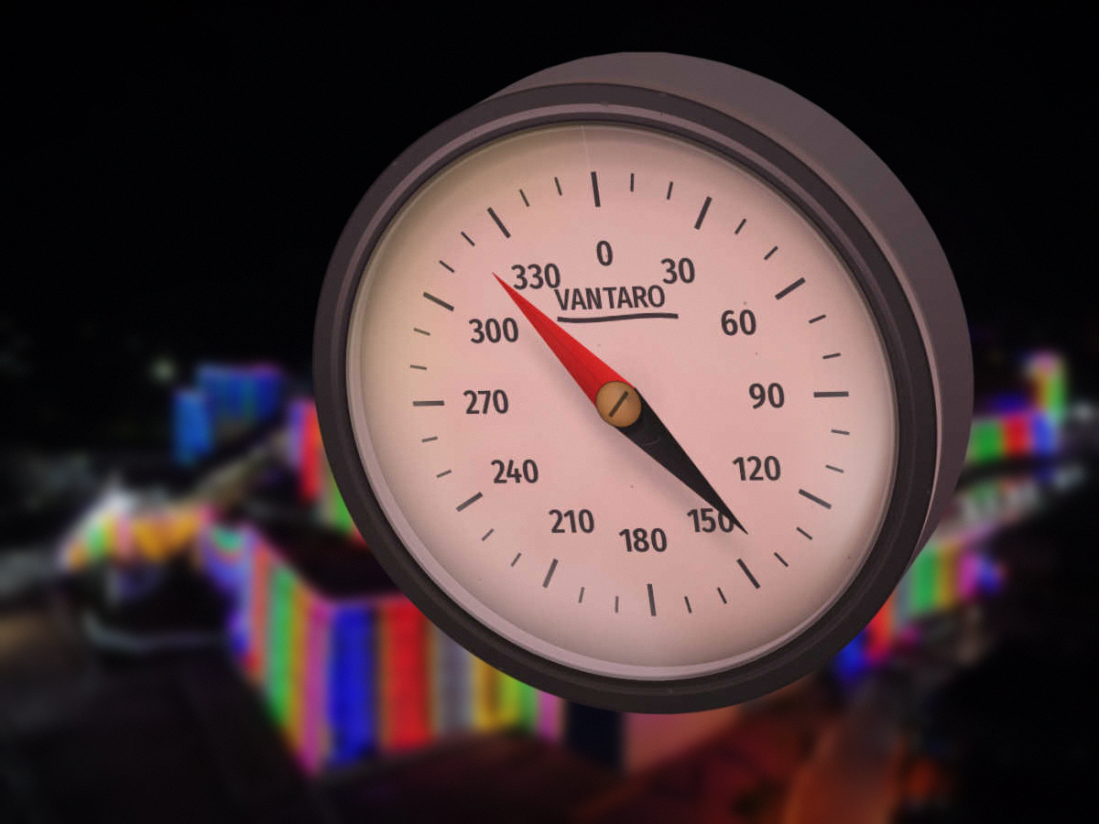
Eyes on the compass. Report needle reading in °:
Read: 320 °
